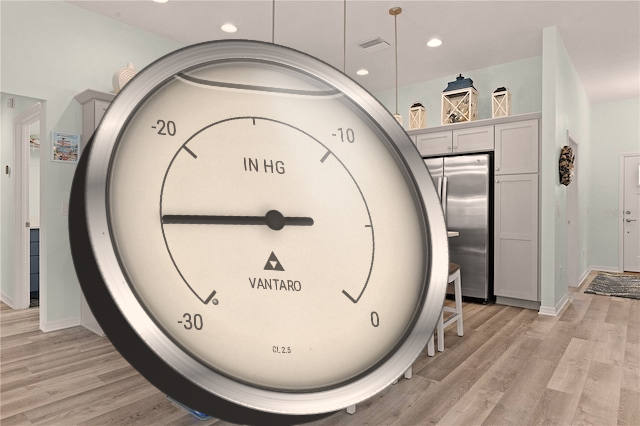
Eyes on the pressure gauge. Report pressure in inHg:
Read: -25 inHg
